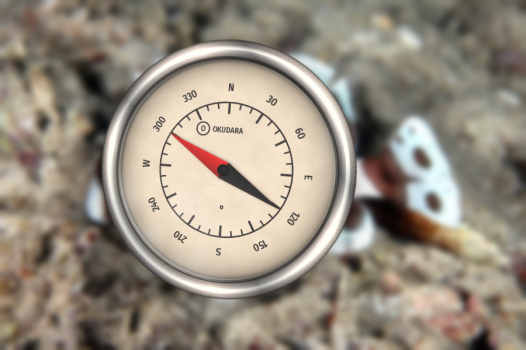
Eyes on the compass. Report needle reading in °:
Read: 300 °
